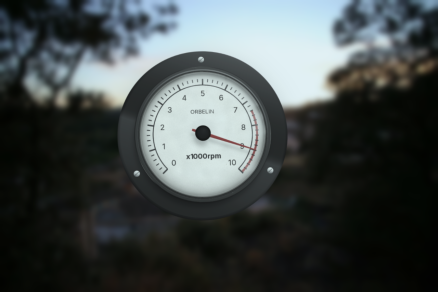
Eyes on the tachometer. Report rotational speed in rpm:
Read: 9000 rpm
